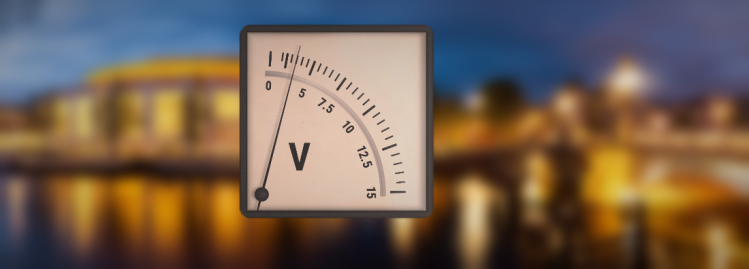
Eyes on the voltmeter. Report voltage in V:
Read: 3.5 V
